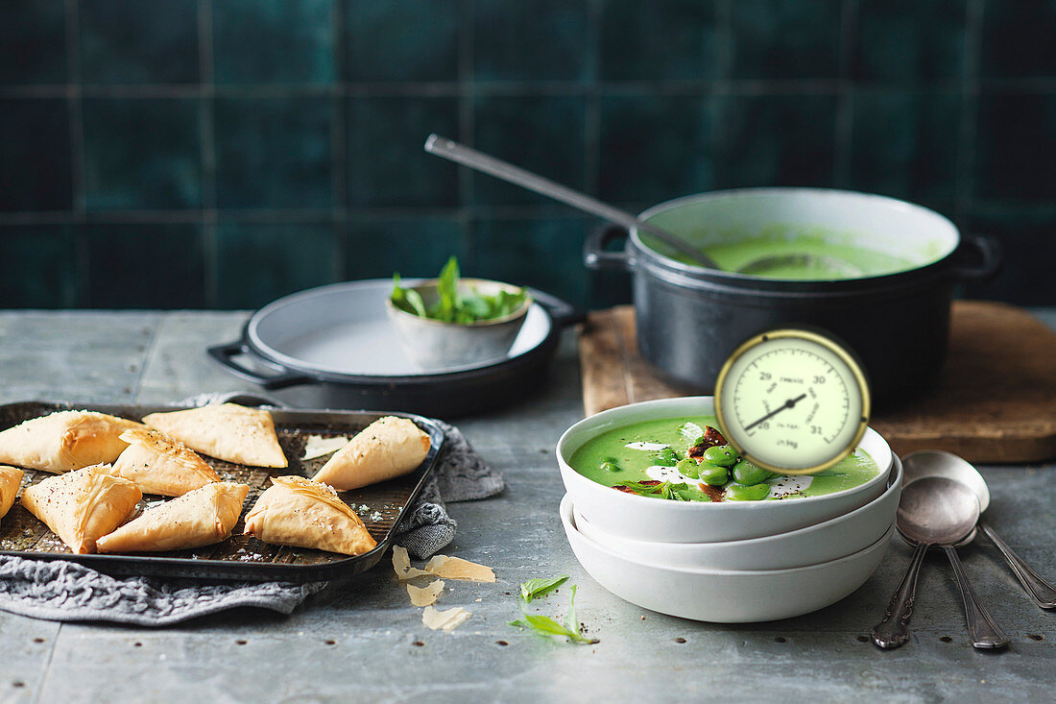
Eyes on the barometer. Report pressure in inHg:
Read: 28.1 inHg
